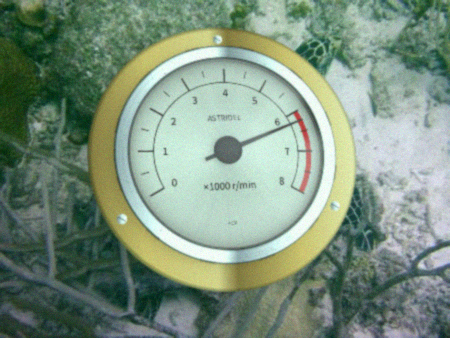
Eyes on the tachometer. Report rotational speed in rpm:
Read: 6250 rpm
